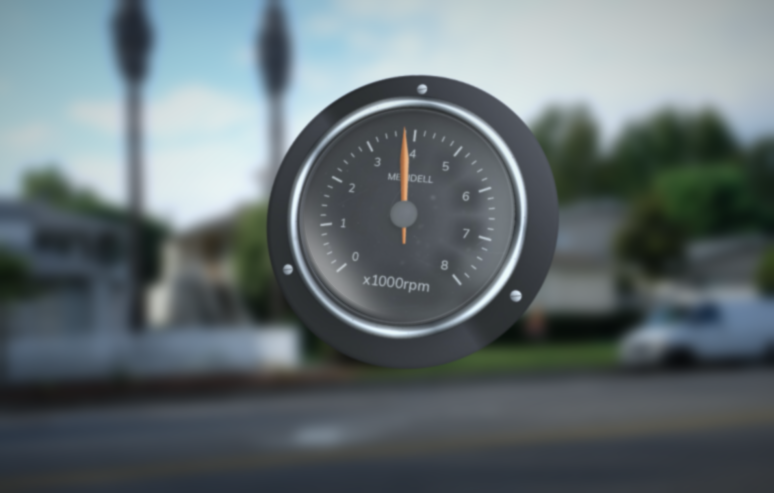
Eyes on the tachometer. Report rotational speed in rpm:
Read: 3800 rpm
